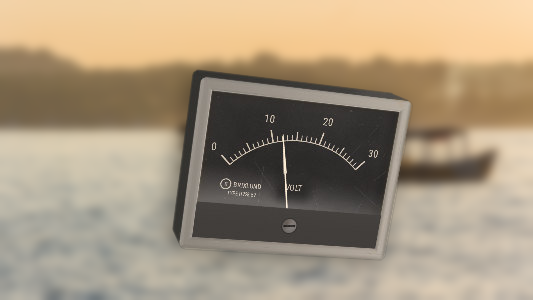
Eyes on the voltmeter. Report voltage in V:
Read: 12 V
